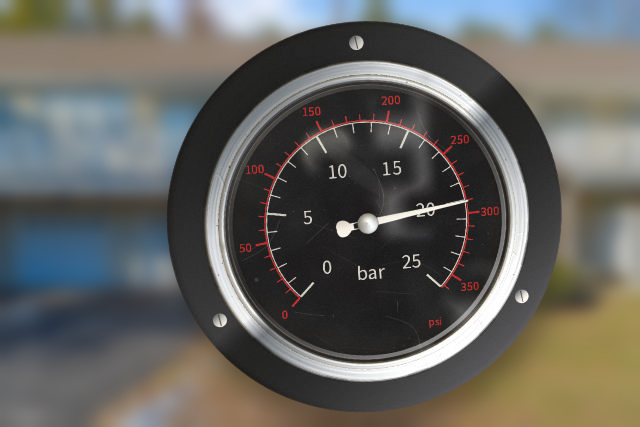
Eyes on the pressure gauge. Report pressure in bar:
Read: 20 bar
